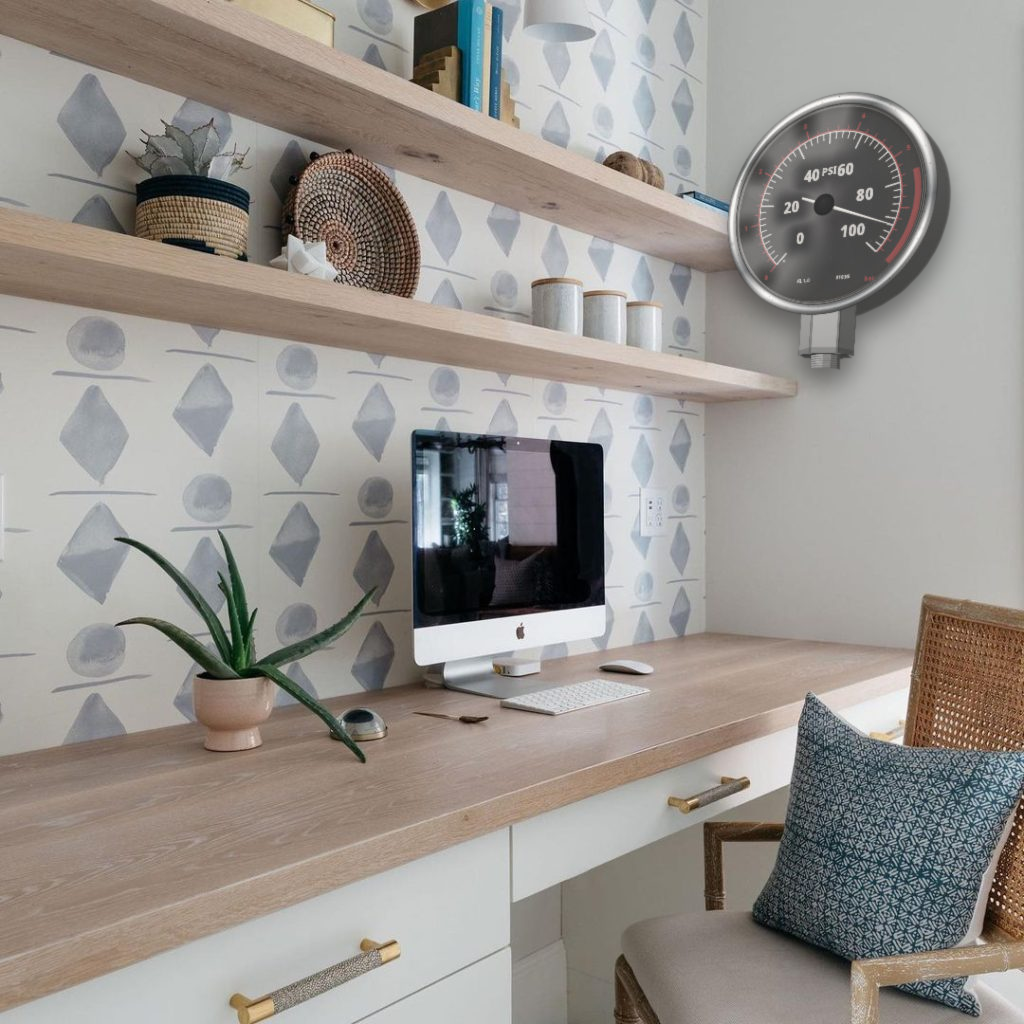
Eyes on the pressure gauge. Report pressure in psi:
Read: 92 psi
